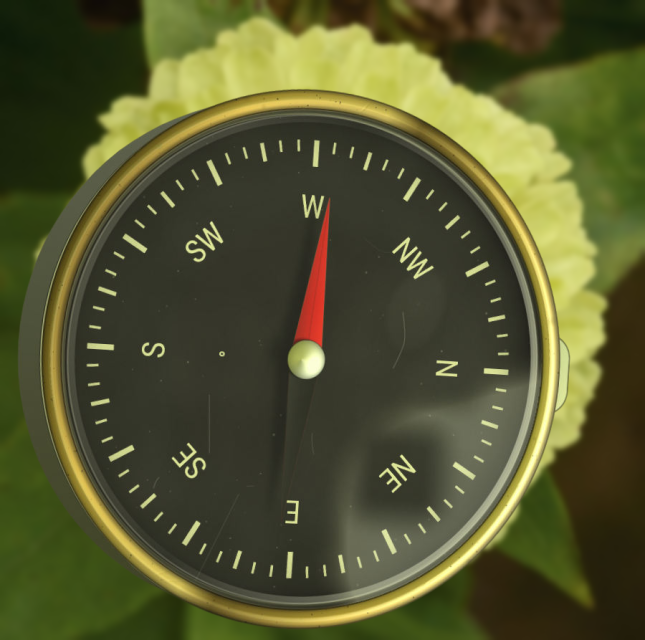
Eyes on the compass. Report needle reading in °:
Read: 275 °
